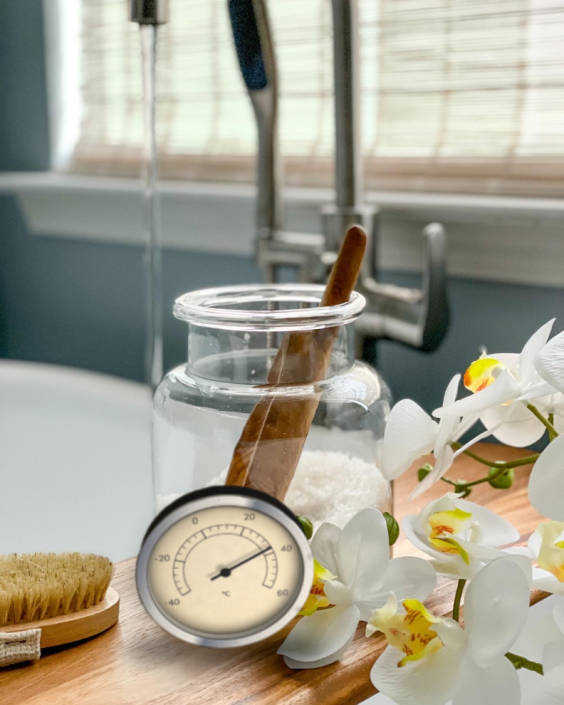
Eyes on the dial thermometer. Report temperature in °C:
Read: 36 °C
